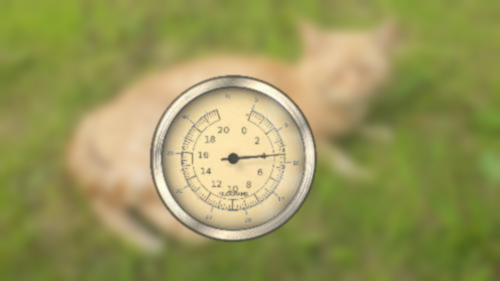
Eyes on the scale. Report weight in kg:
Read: 4 kg
